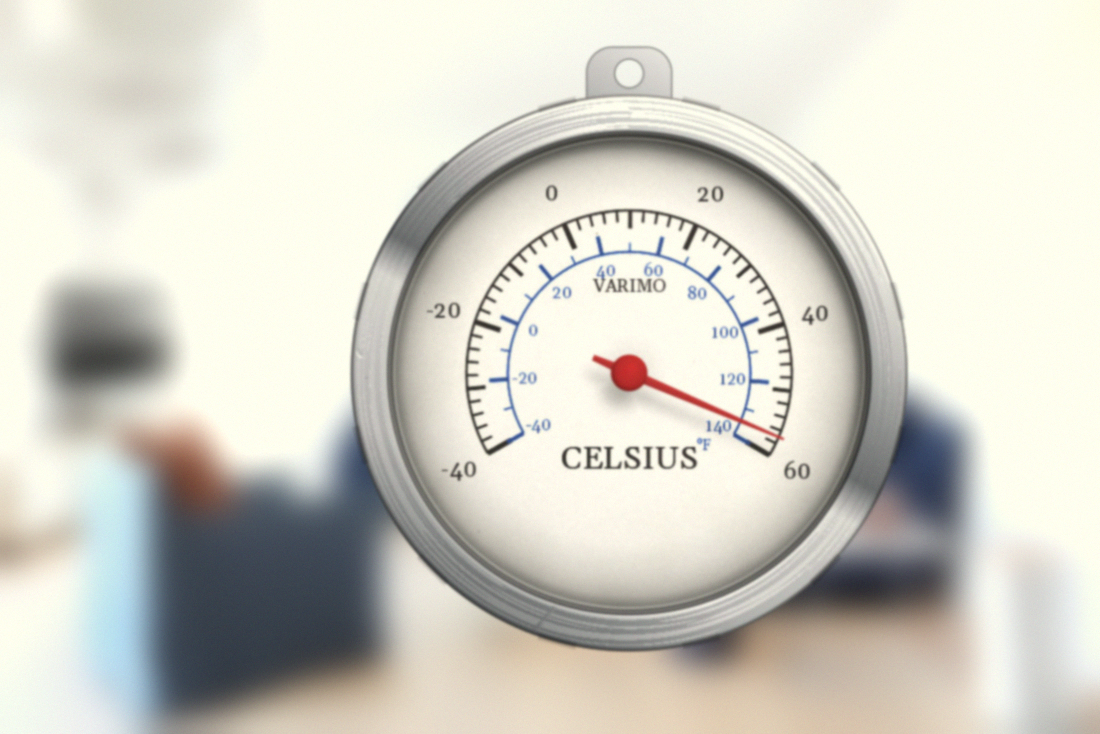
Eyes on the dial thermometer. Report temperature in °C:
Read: 57 °C
